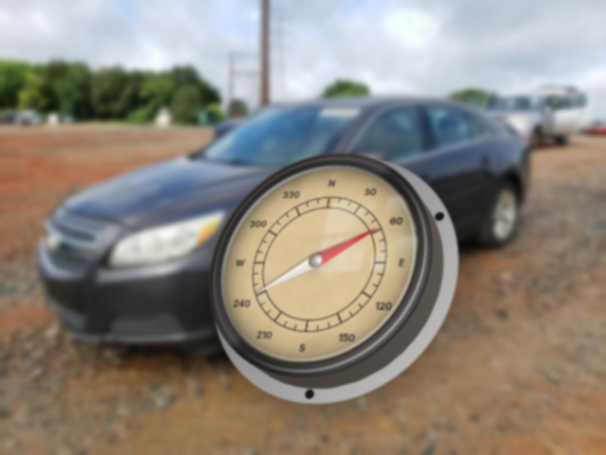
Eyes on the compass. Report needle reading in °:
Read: 60 °
